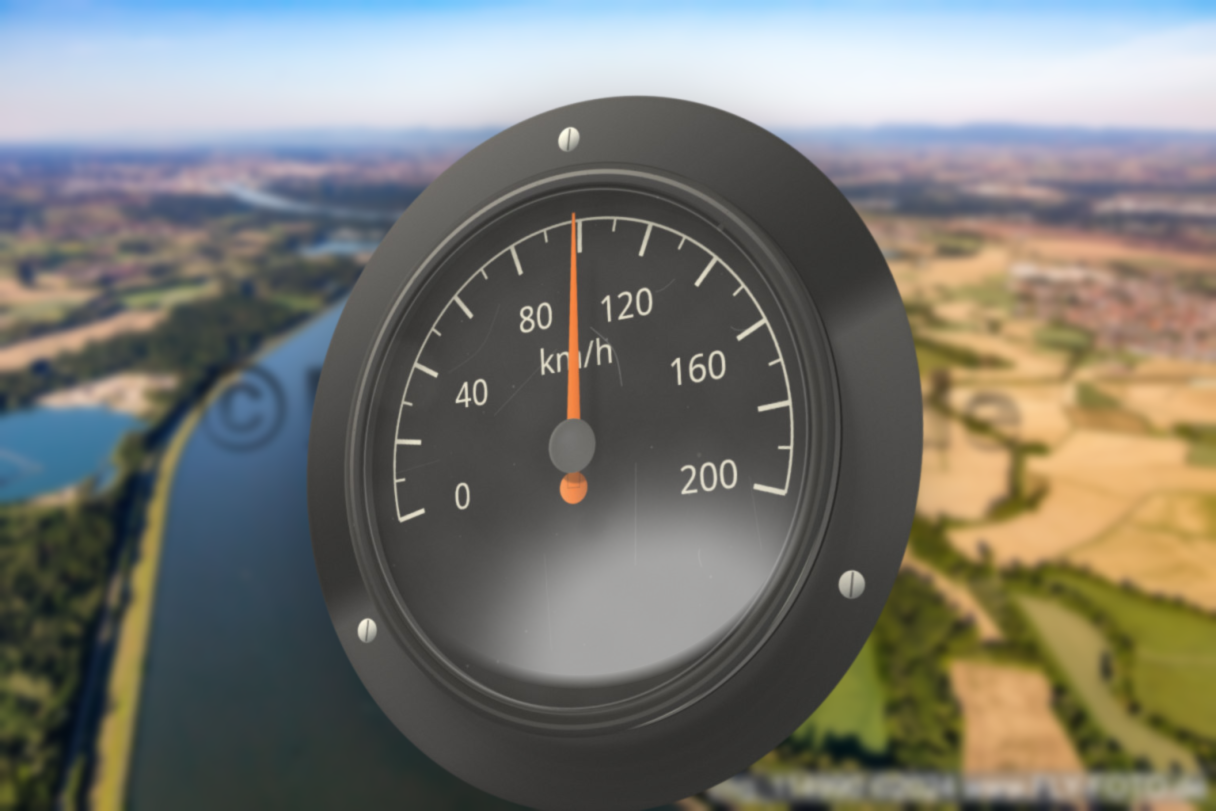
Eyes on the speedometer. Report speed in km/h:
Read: 100 km/h
